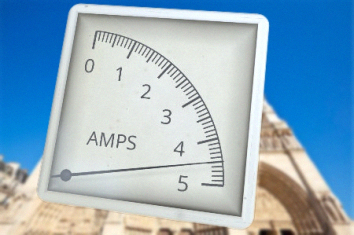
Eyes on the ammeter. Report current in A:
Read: 4.5 A
